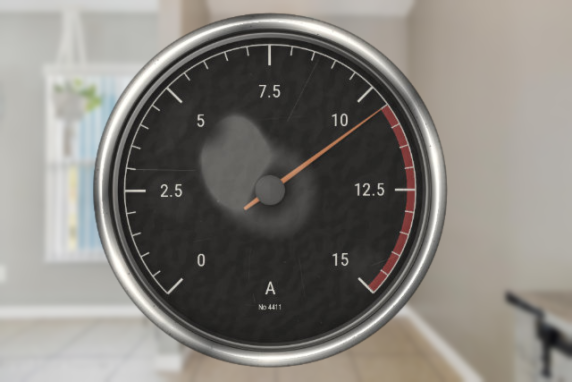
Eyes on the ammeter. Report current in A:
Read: 10.5 A
